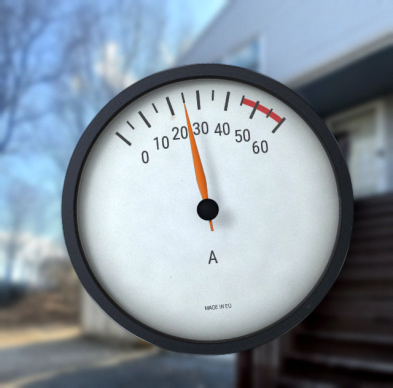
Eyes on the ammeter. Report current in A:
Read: 25 A
